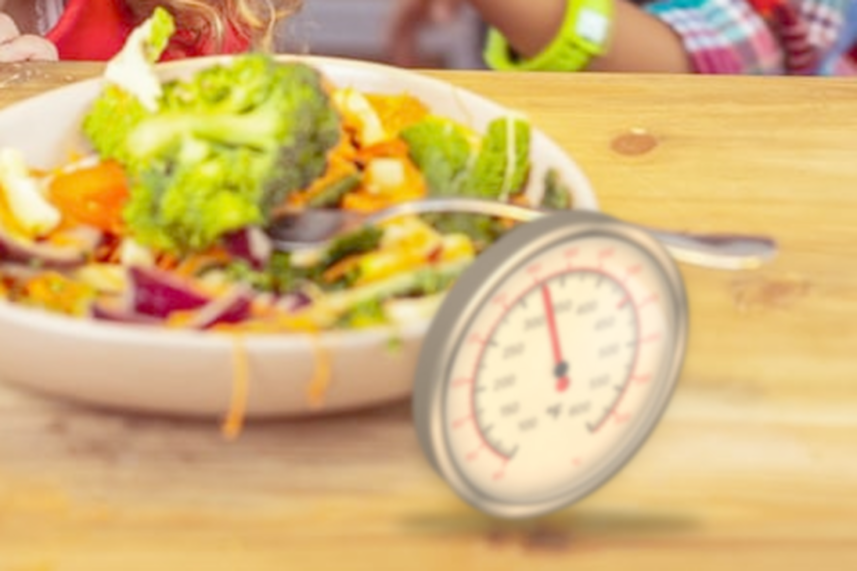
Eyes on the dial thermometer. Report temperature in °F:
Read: 325 °F
